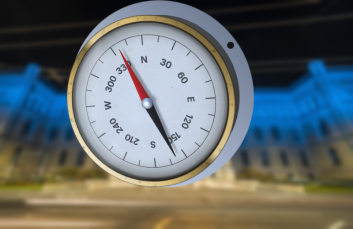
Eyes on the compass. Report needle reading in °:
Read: 337.5 °
